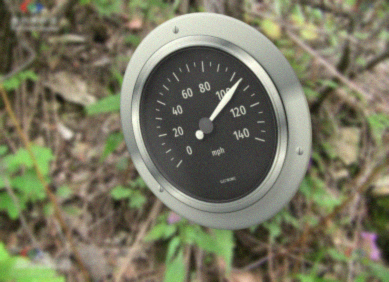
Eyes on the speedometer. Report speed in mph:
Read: 105 mph
